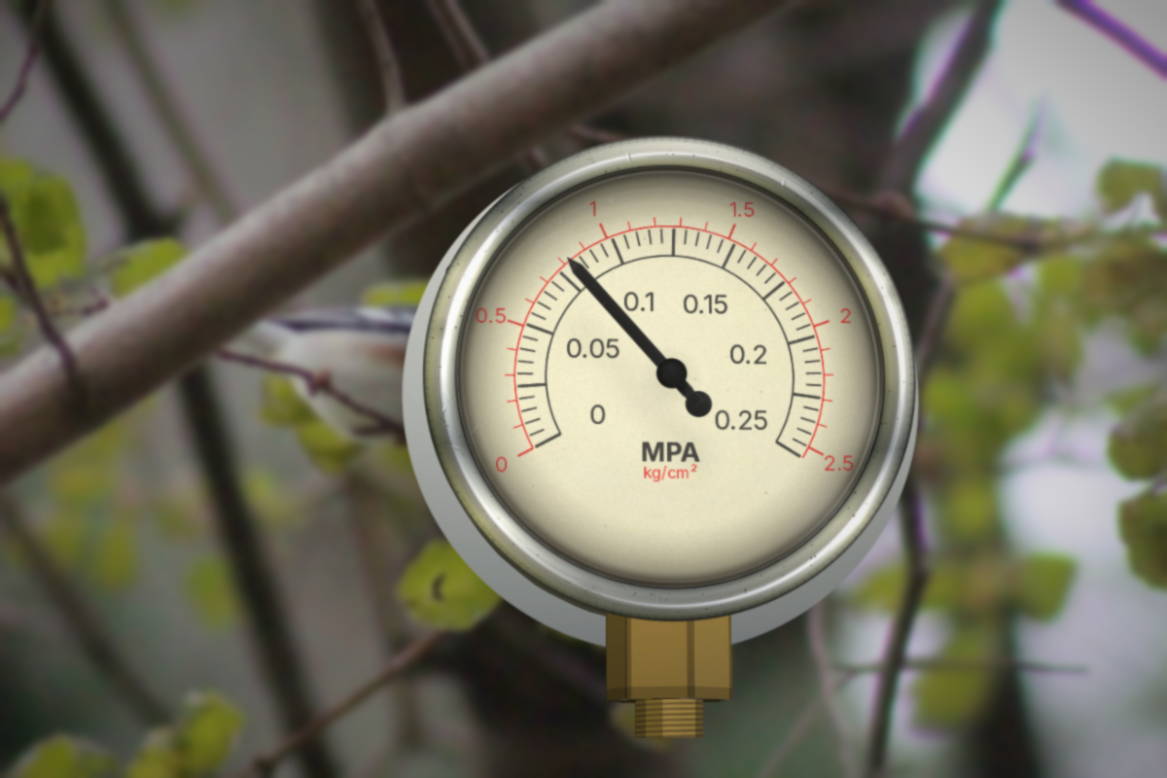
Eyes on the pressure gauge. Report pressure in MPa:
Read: 0.08 MPa
